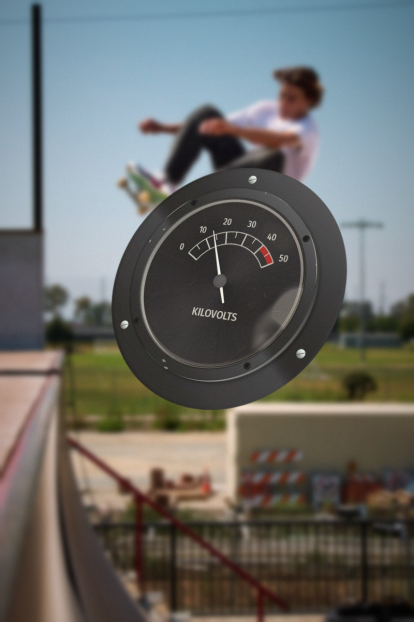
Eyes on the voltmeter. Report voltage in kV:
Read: 15 kV
